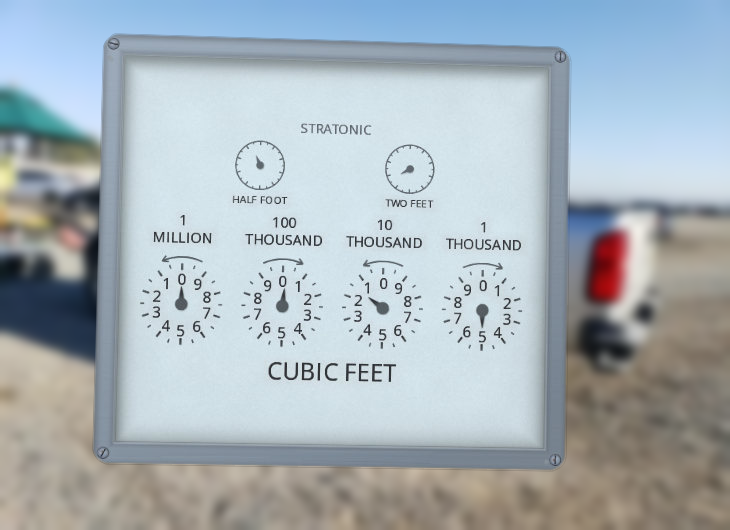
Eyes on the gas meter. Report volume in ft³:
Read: 1500 ft³
